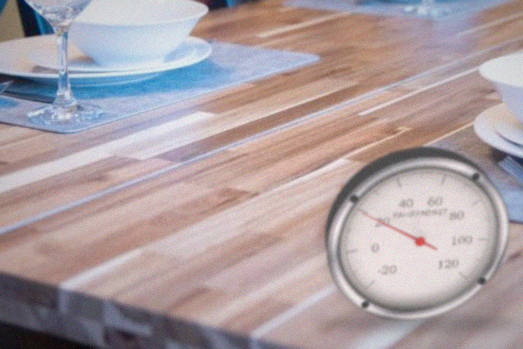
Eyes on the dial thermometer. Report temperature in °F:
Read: 20 °F
